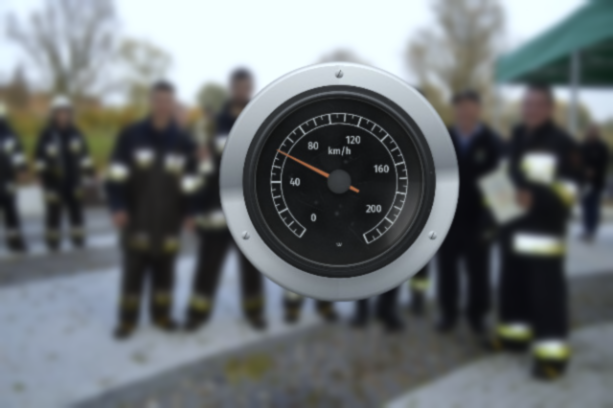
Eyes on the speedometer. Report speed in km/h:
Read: 60 km/h
